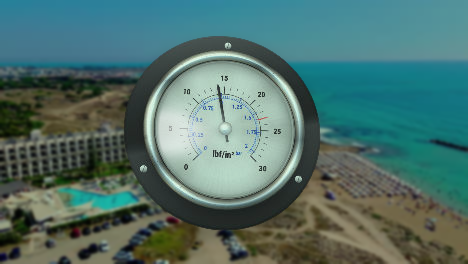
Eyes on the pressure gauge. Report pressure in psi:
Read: 14 psi
